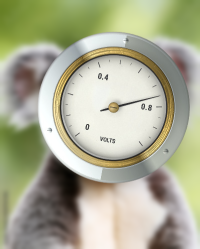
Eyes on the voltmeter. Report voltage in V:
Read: 0.75 V
